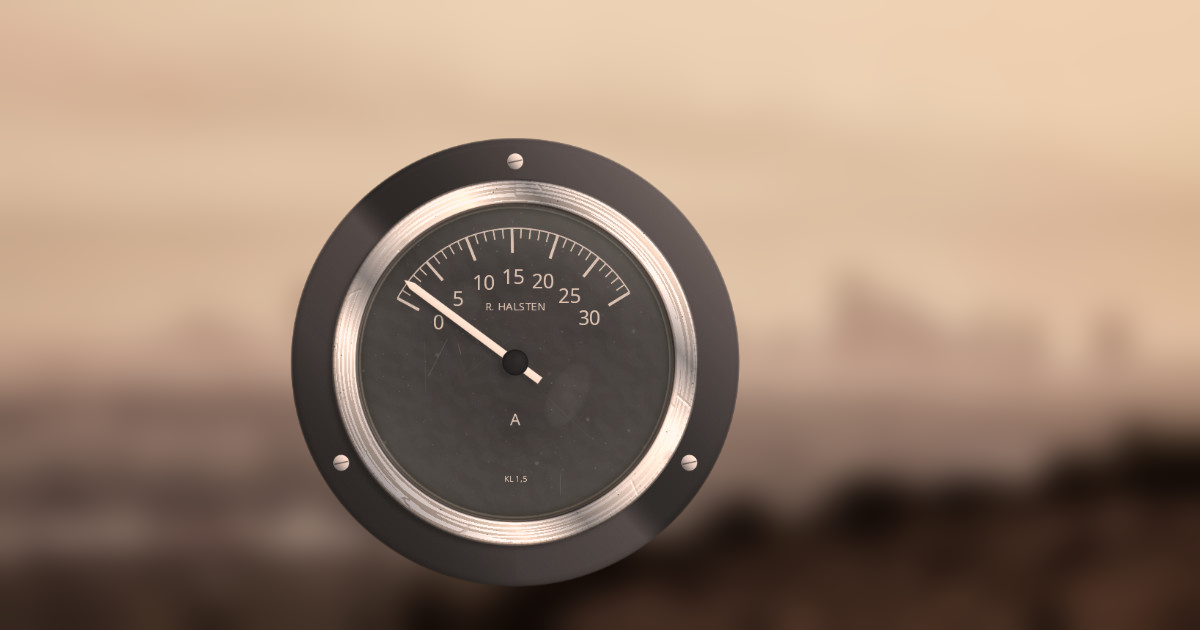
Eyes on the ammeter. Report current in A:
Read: 2 A
